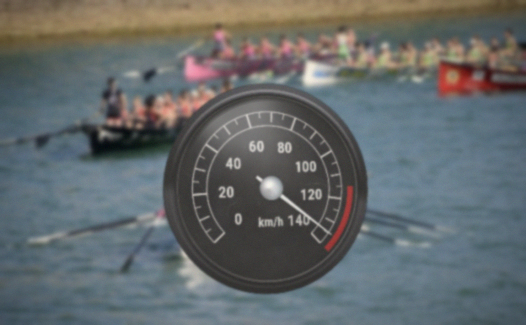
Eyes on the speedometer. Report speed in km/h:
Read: 135 km/h
